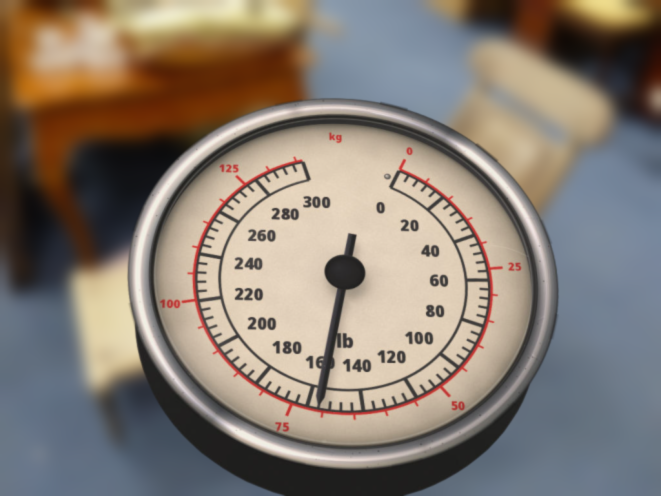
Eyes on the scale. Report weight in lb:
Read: 156 lb
